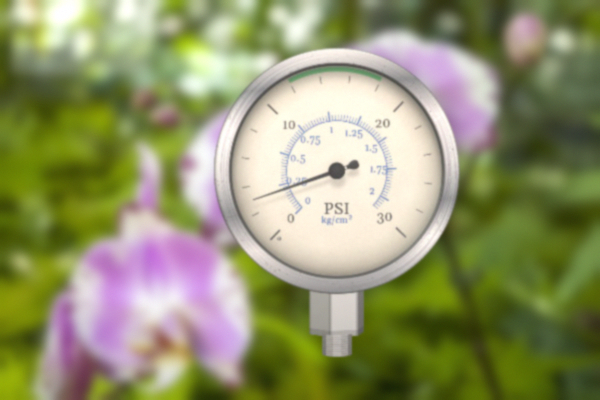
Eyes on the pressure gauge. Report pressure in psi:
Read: 3 psi
